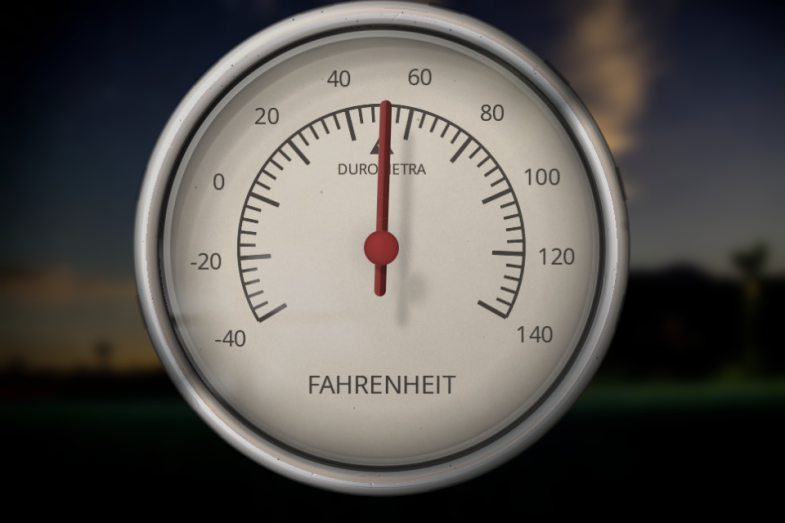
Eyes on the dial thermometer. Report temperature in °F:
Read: 52 °F
